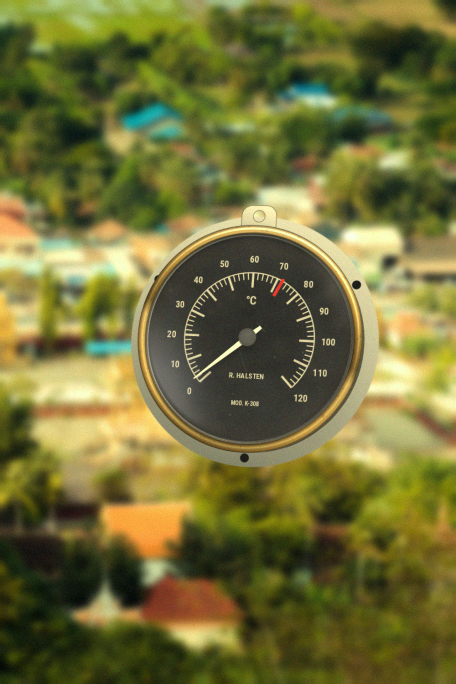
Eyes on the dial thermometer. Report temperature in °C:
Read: 2 °C
